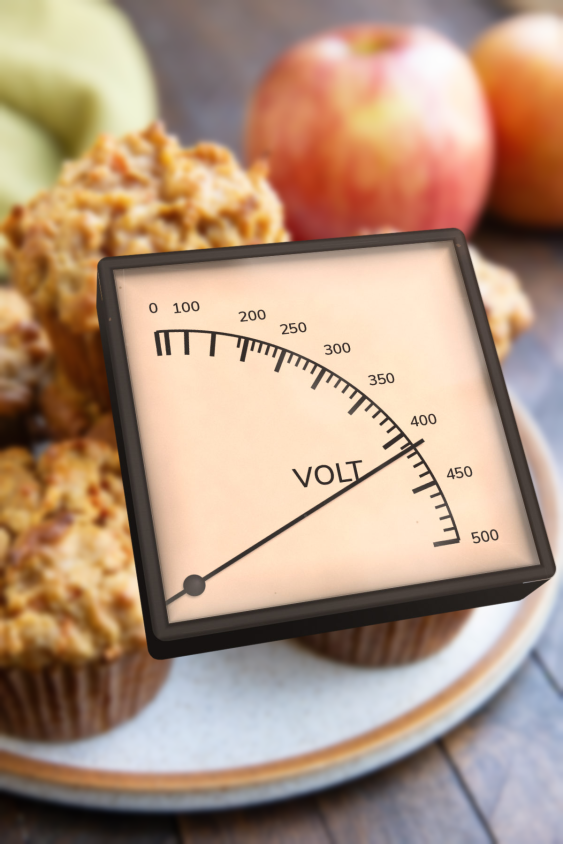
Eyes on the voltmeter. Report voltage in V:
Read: 415 V
